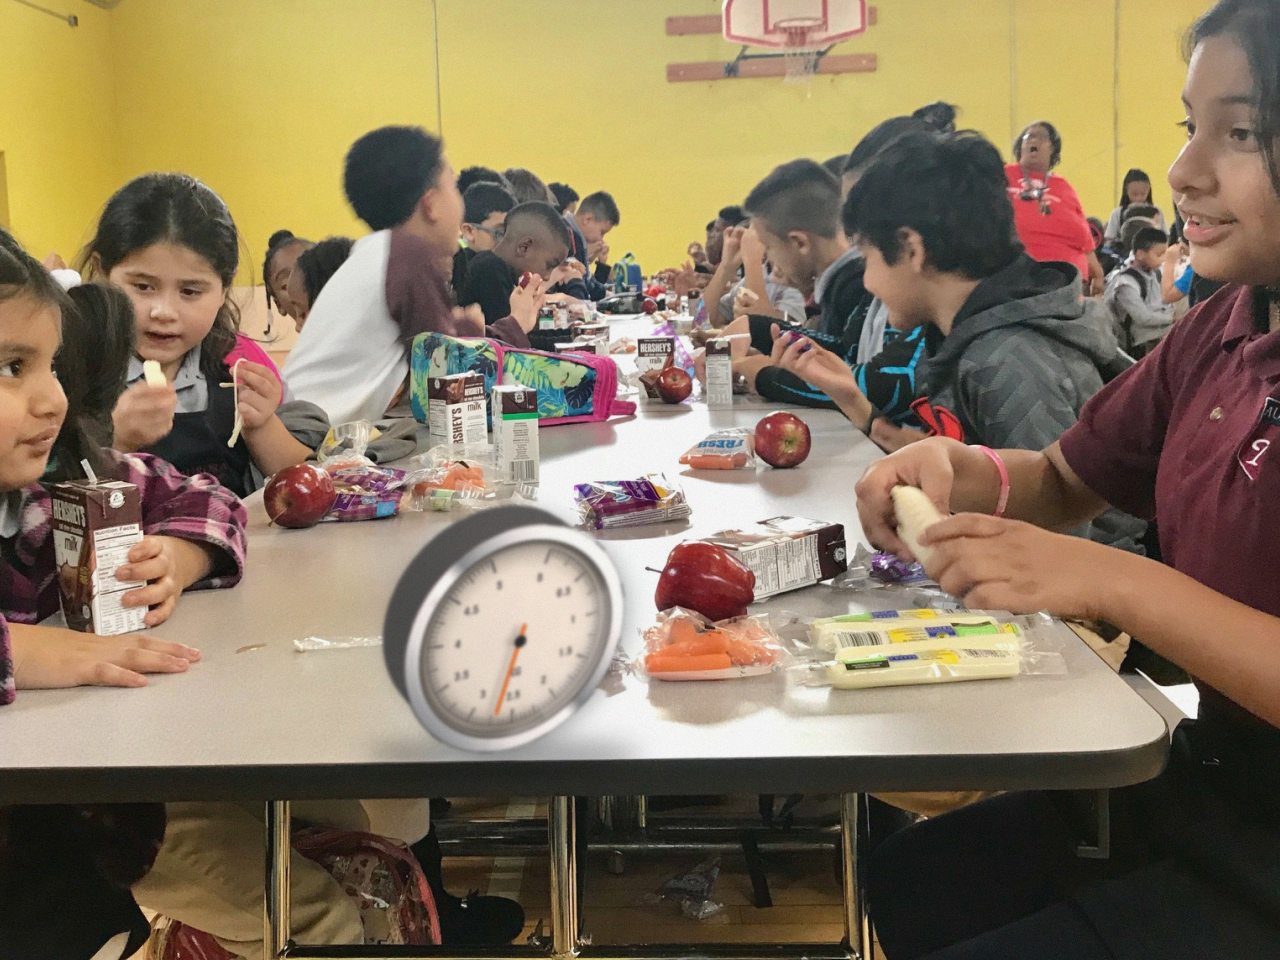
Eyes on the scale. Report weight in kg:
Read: 2.75 kg
